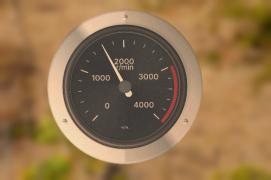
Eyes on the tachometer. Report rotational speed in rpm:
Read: 1600 rpm
